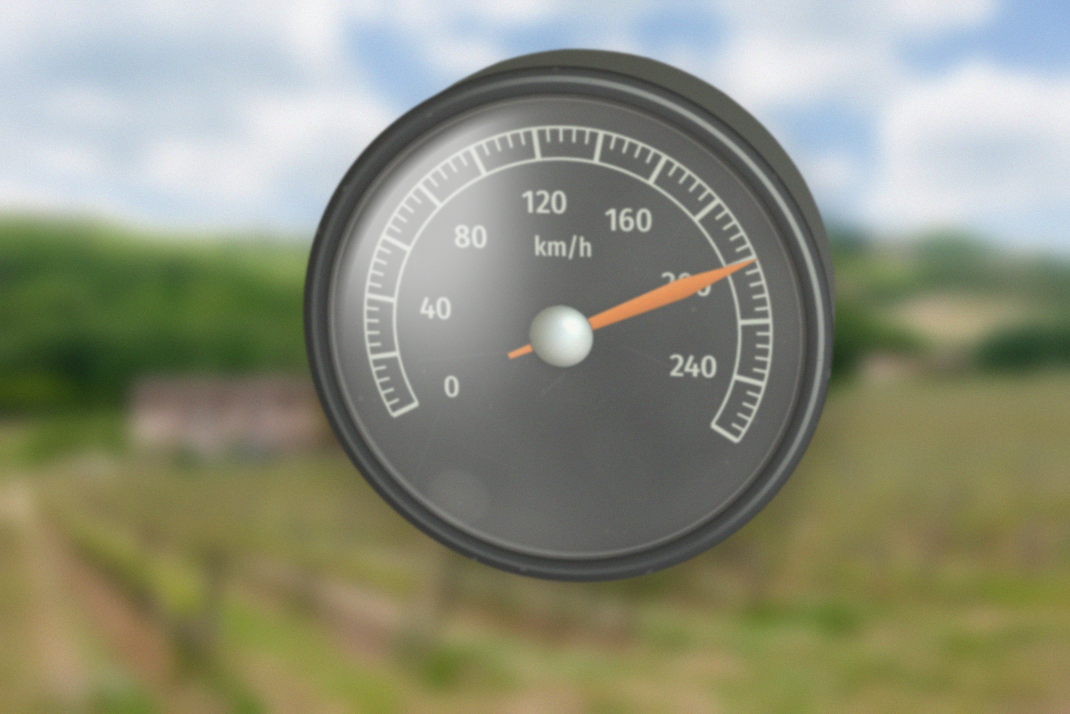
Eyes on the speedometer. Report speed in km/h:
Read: 200 km/h
